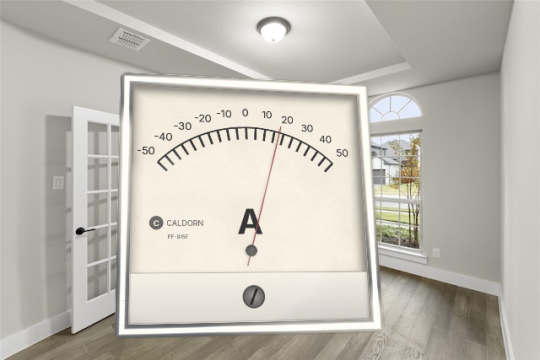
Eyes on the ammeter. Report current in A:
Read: 17.5 A
